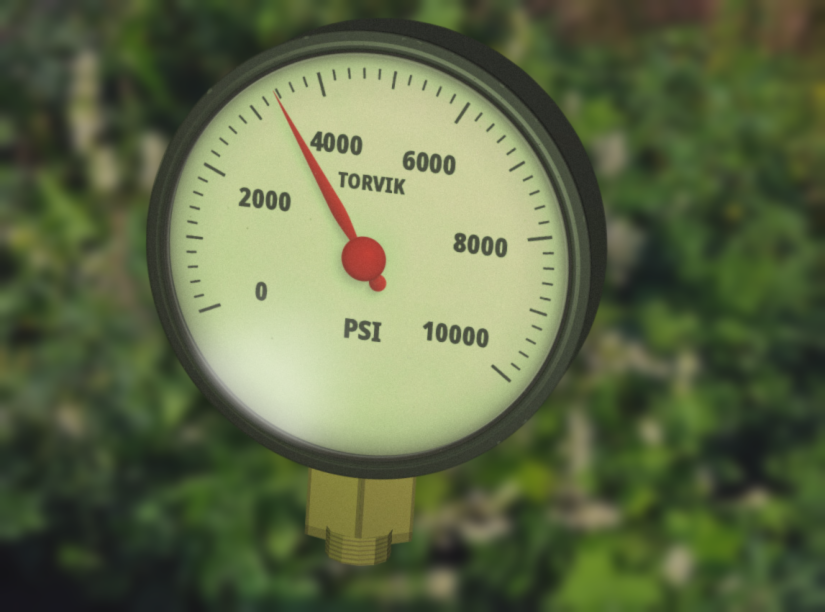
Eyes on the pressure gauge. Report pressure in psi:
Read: 3400 psi
